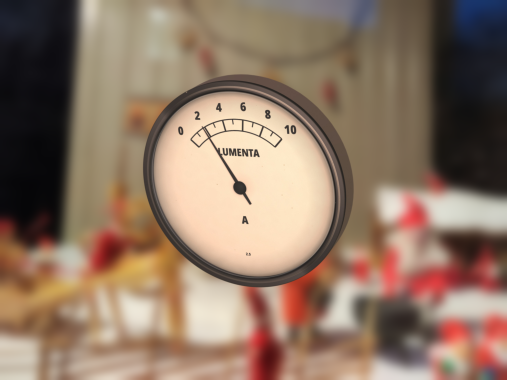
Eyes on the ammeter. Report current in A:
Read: 2 A
